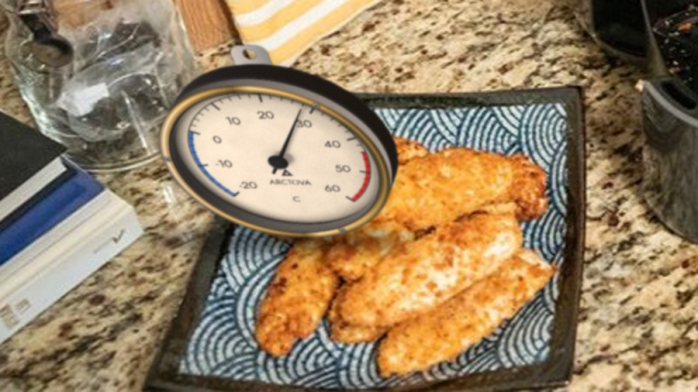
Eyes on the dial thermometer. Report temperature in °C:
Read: 28 °C
